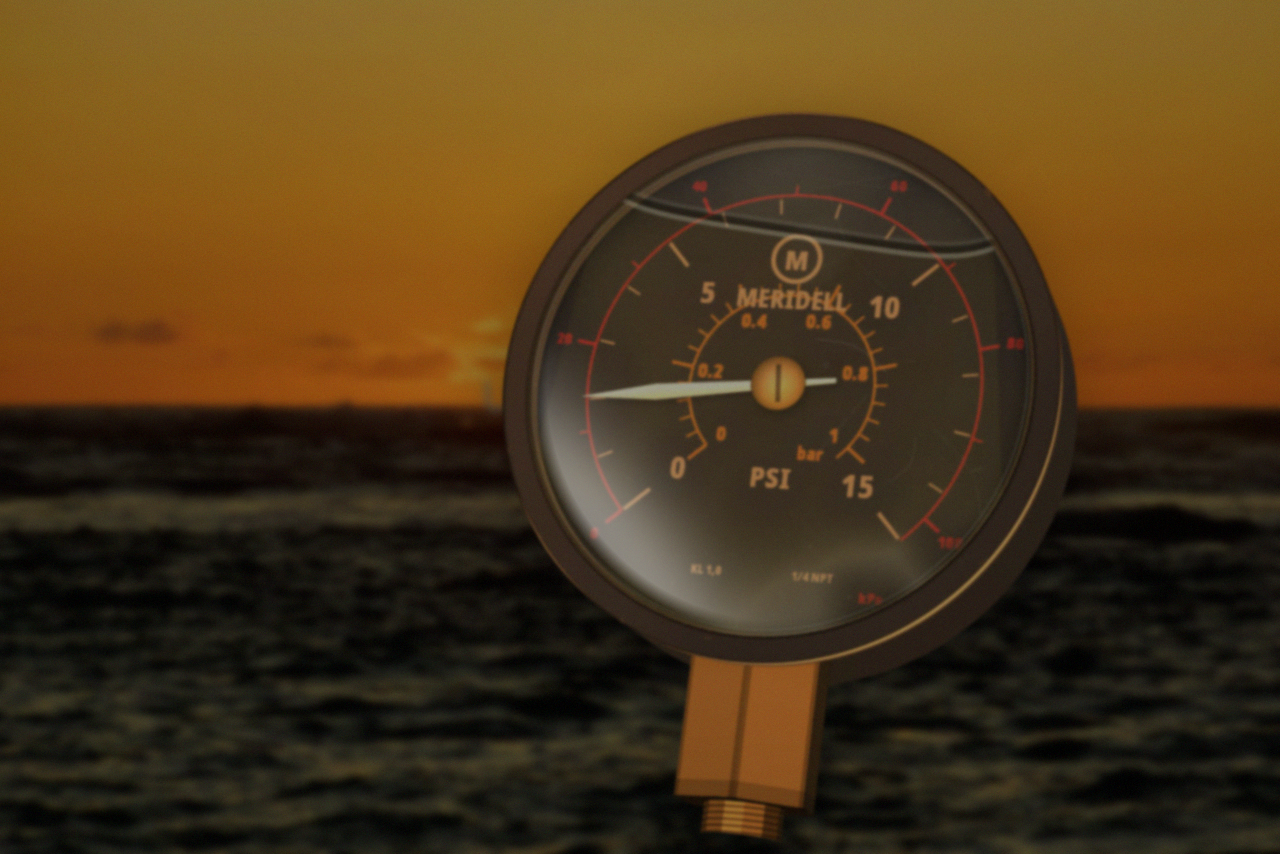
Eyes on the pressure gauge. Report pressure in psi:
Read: 2 psi
